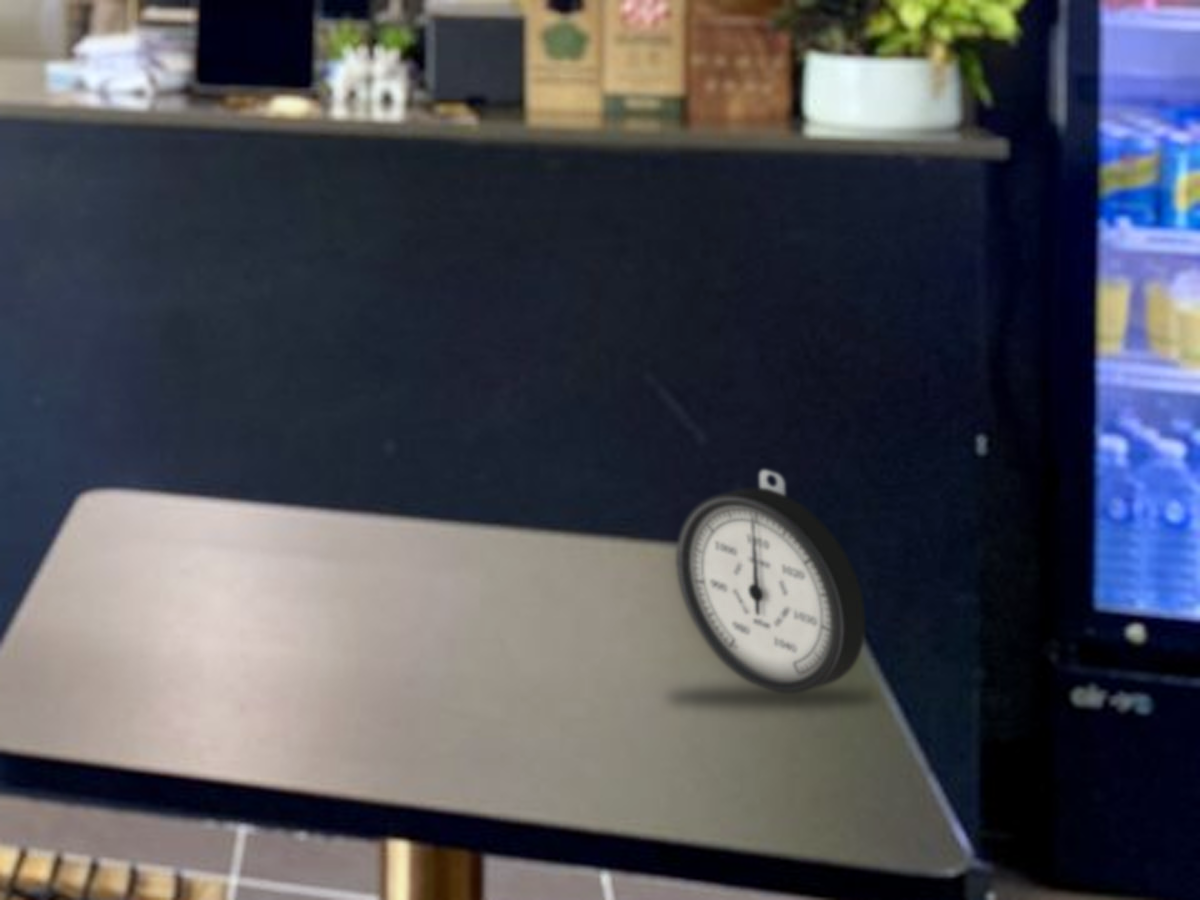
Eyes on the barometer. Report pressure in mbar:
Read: 1010 mbar
